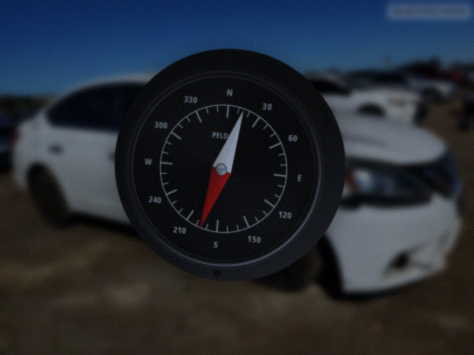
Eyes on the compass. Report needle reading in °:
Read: 195 °
